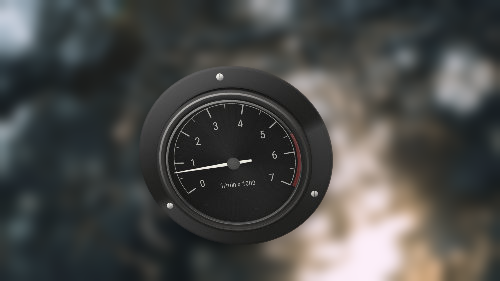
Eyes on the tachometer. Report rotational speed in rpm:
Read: 750 rpm
